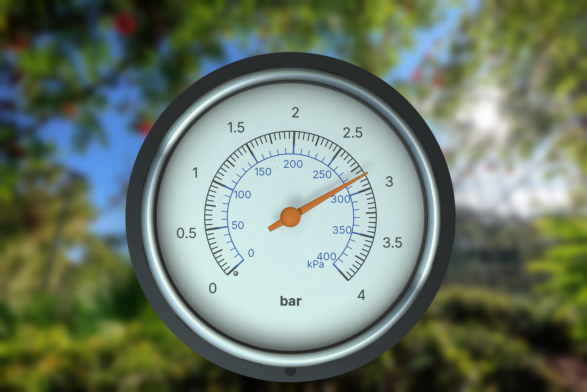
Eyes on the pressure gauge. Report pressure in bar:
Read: 2.85 bar
